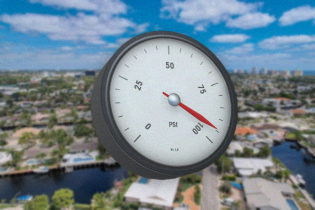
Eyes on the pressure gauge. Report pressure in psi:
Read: 95 psi
